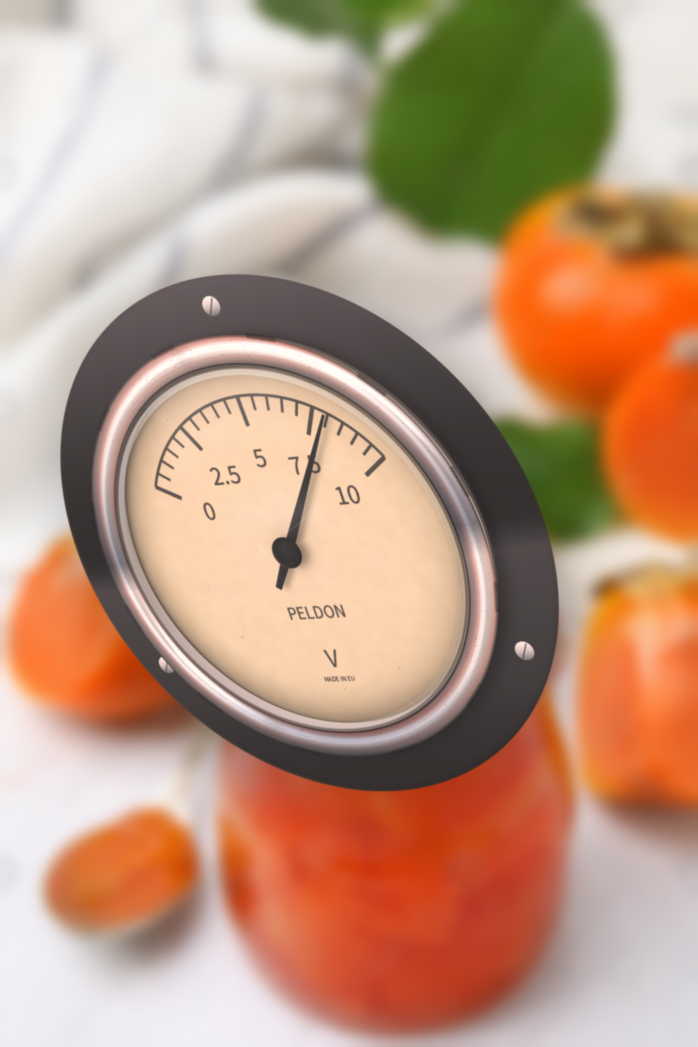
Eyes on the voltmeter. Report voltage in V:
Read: 8 V
